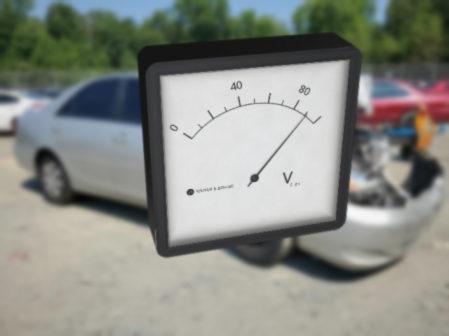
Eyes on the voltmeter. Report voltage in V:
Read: 90 V
